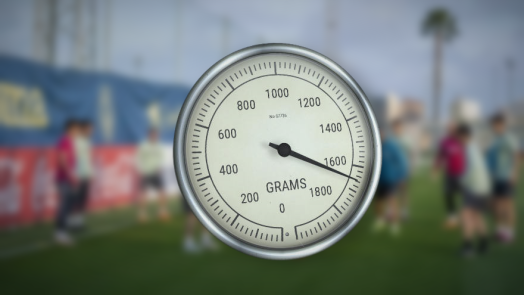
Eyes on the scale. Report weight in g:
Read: 1660 g
